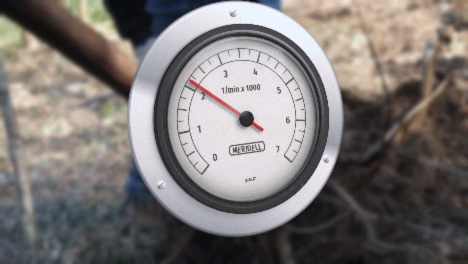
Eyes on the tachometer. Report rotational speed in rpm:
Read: 2125 rpm
